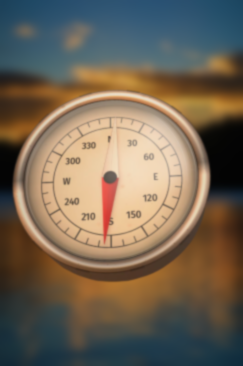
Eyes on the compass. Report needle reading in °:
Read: 185 °
